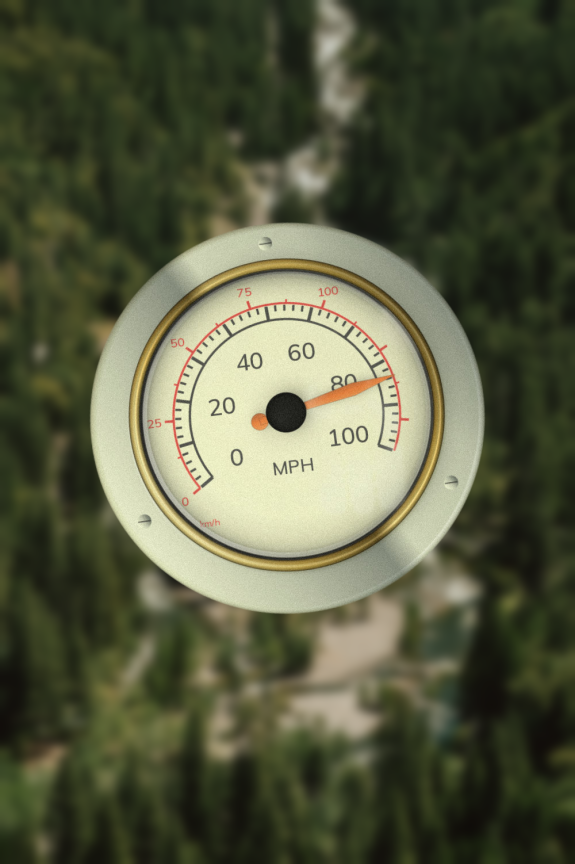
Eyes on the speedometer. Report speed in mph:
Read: 84 mph
